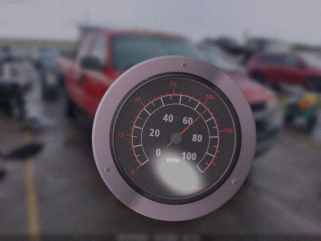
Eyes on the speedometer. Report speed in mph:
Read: 65 mph
